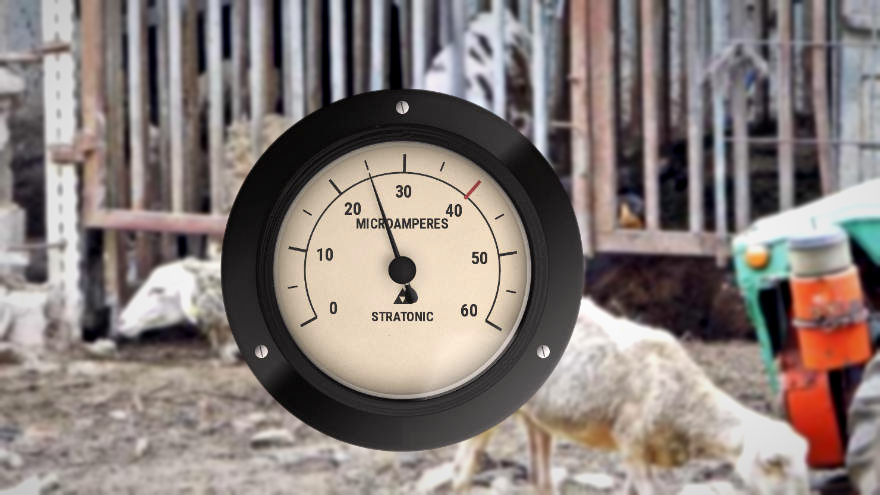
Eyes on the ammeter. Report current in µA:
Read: 25 µA
